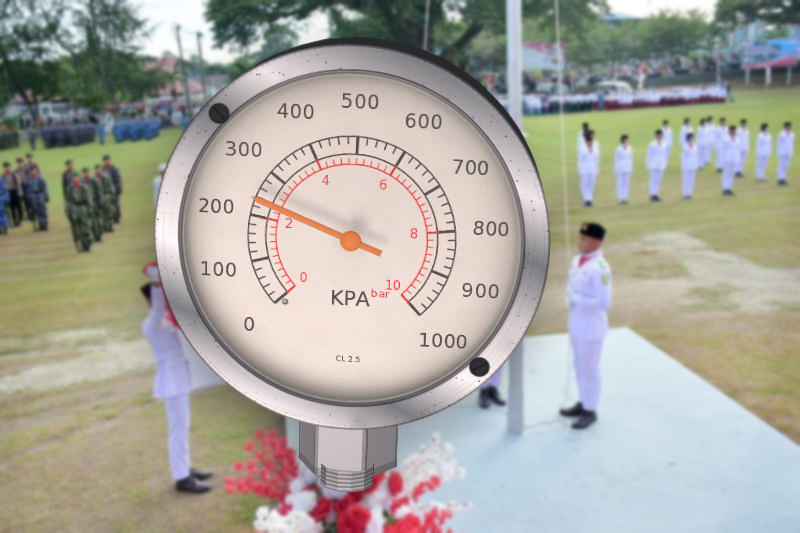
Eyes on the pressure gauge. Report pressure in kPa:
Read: 240 kPa
